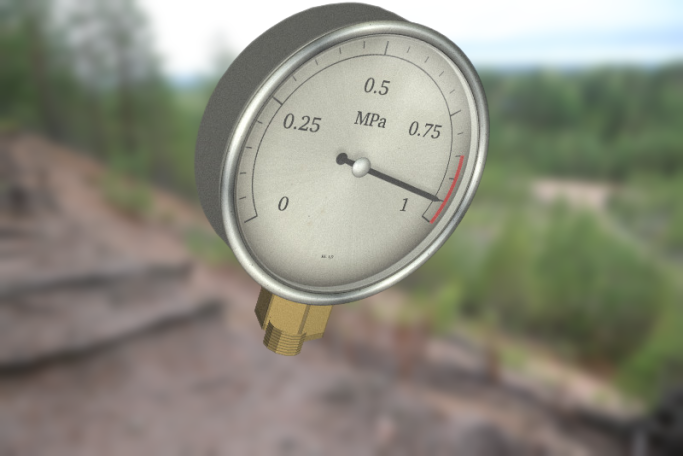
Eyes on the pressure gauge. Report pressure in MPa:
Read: 0.95 MPa
